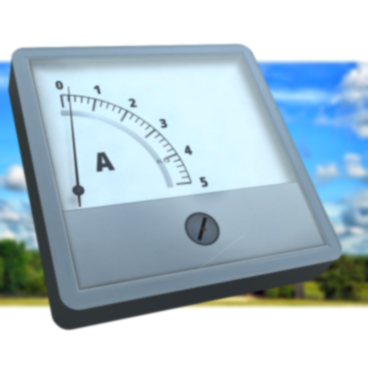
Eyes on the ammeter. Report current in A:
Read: 0.2 A
